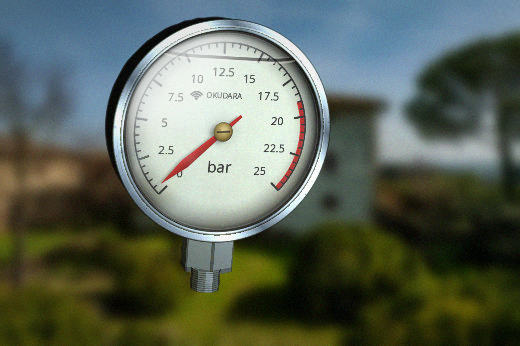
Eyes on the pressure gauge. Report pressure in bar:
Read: 0.5 bar
